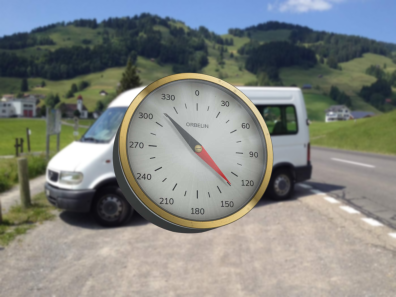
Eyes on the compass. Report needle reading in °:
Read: 135 °
